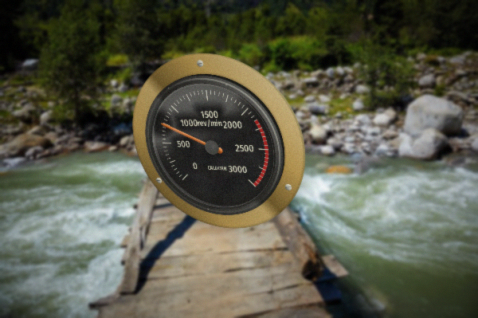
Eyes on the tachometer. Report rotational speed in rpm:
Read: 750 rpm
